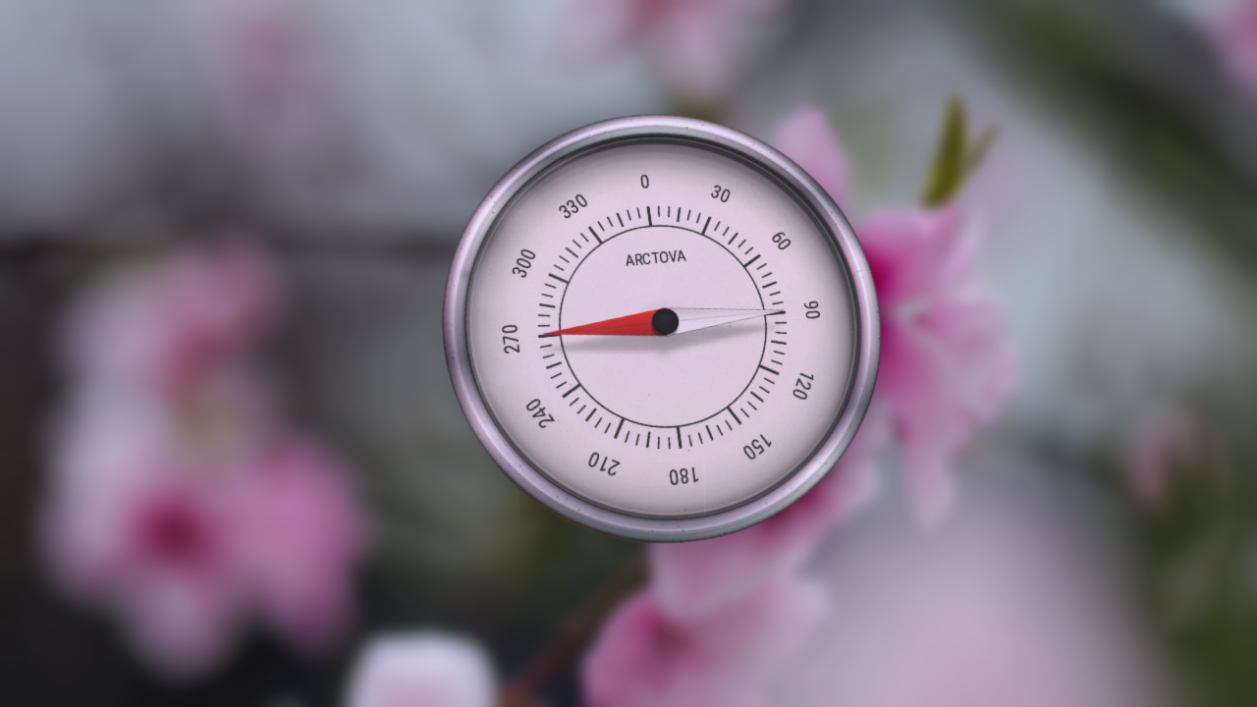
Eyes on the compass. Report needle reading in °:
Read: 270 °
